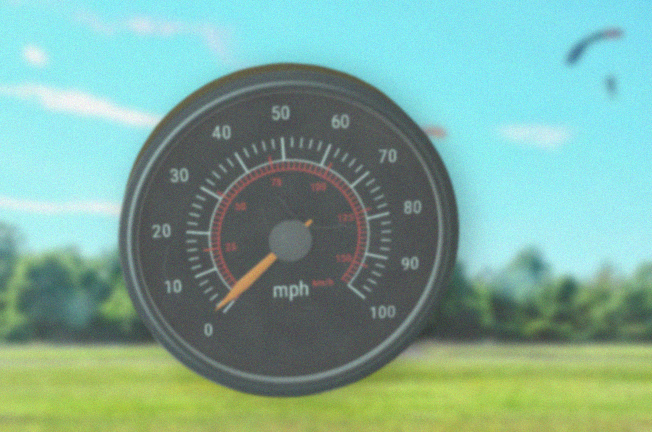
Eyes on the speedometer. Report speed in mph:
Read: 2 mph
